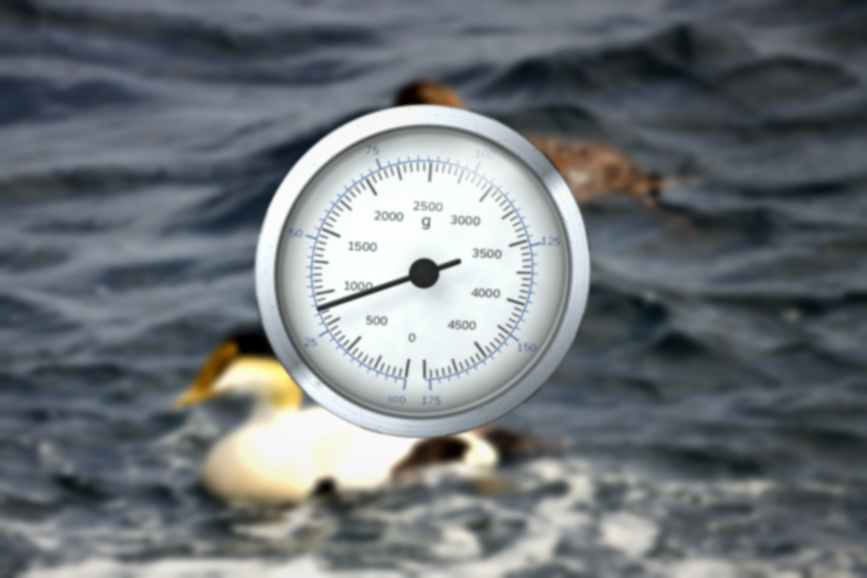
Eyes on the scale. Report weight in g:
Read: 900 g
